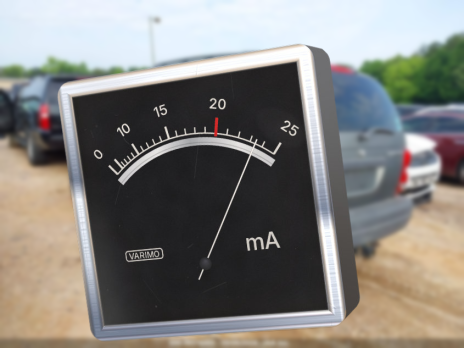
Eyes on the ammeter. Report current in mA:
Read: 23.5 mA
